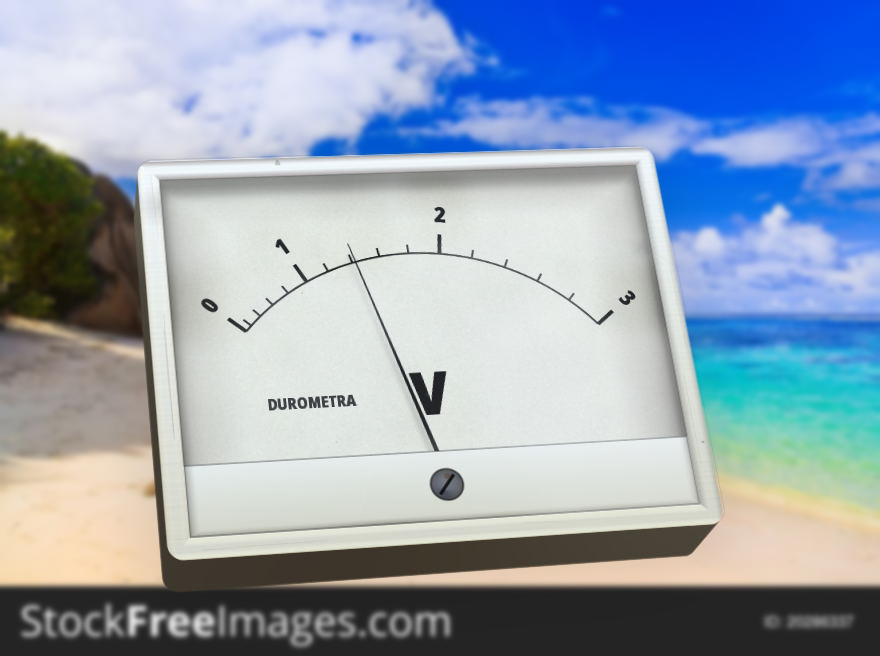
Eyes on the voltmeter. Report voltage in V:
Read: 1.4 V
